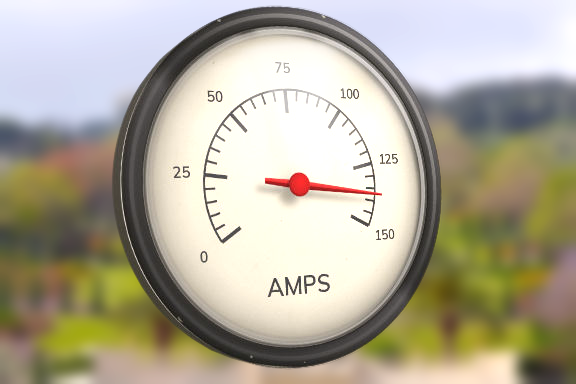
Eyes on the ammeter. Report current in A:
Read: 137.5 A
